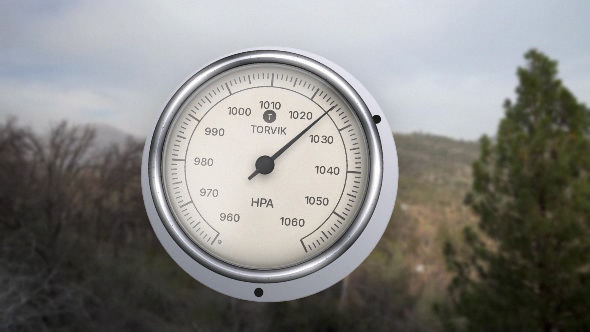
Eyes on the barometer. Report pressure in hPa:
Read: 1025 hPa
